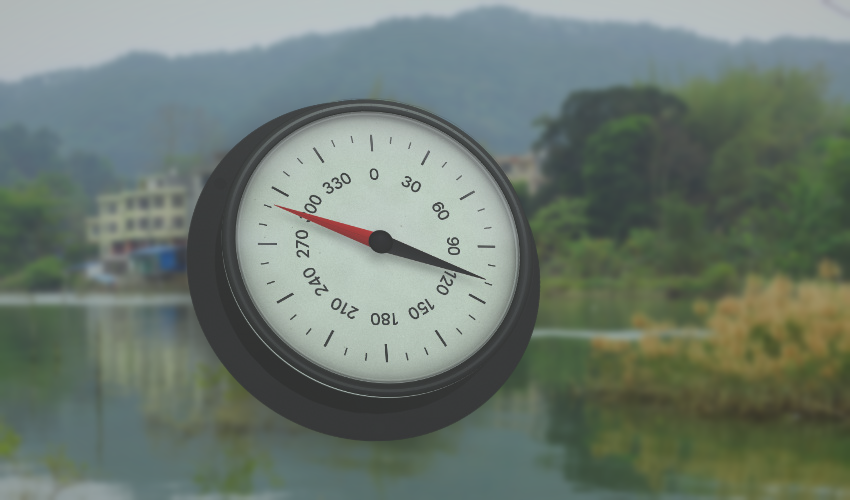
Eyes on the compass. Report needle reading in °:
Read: 290 °
